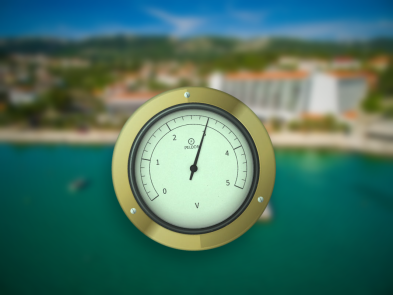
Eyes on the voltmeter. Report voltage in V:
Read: 3 V
